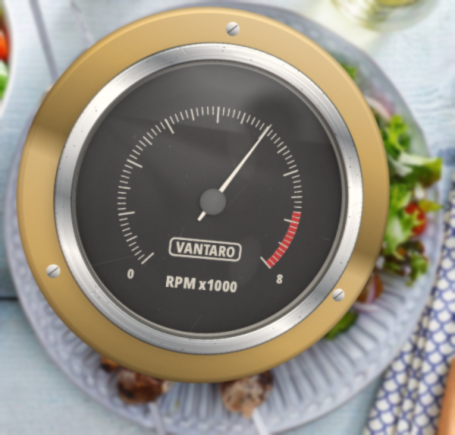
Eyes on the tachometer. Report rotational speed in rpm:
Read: 5000 rpm
